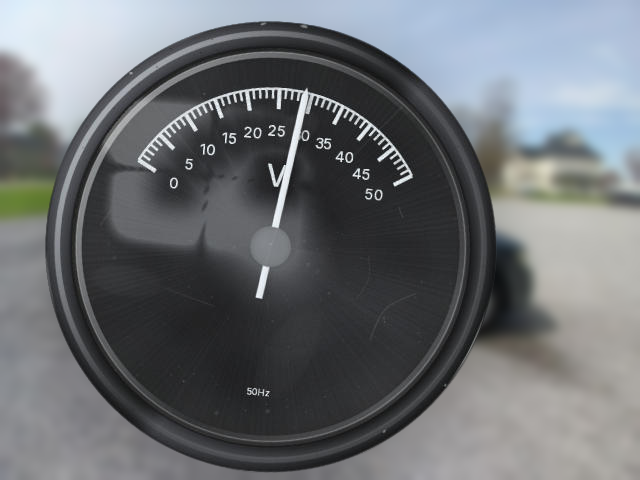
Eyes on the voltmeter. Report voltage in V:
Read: 29 V
